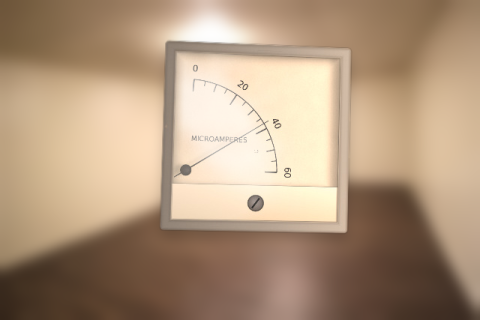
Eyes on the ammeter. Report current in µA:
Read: 37.5 µA
